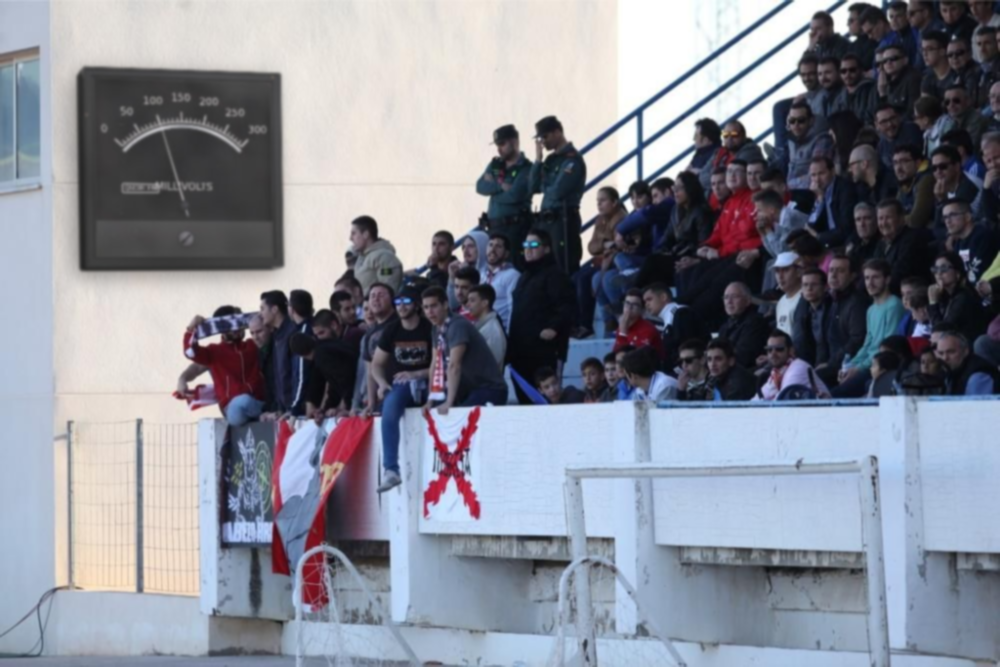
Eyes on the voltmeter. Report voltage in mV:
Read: 100 mV
